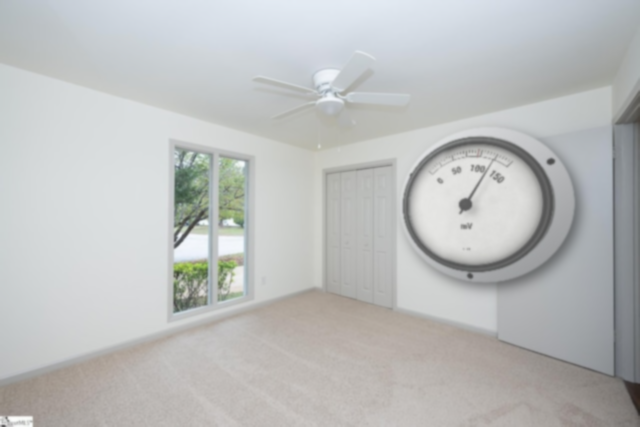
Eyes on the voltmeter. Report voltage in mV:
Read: 125 mV
